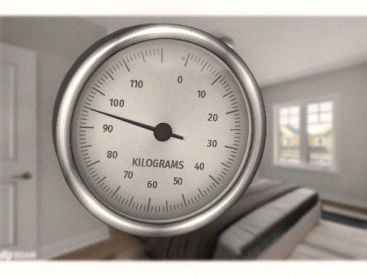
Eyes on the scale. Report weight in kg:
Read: 95 kg
